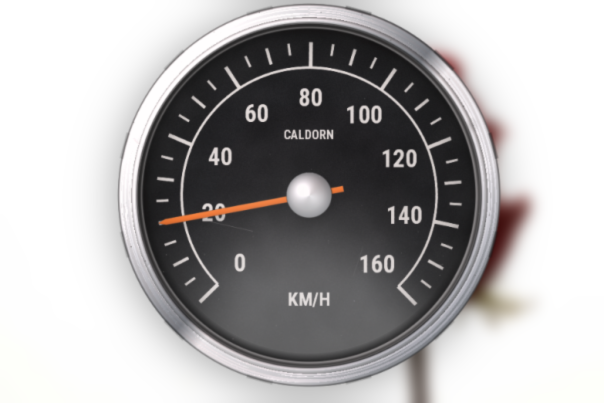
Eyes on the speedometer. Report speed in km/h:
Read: 20 km/h
